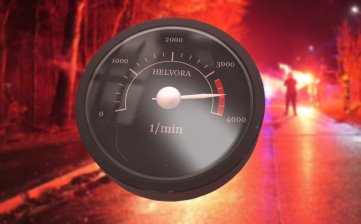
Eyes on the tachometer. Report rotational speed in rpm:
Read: 3600 rpm
